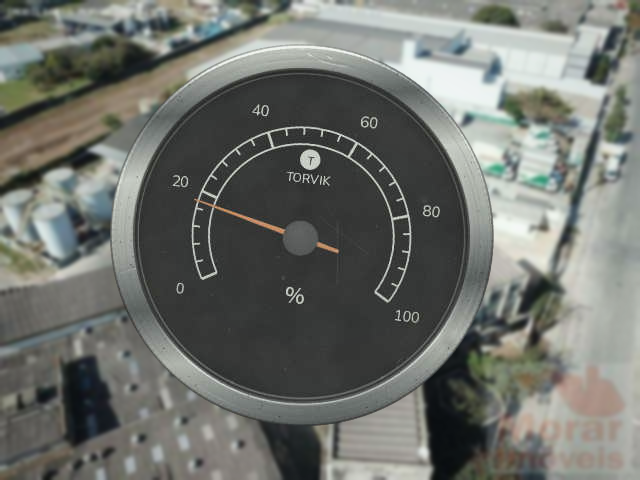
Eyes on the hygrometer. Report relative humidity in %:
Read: 18 %
